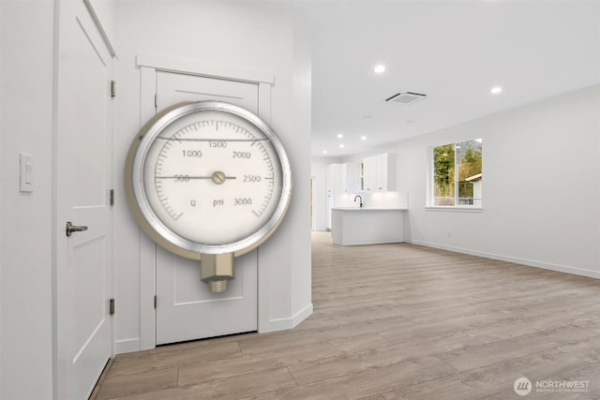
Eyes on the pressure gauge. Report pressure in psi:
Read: 500 psi
